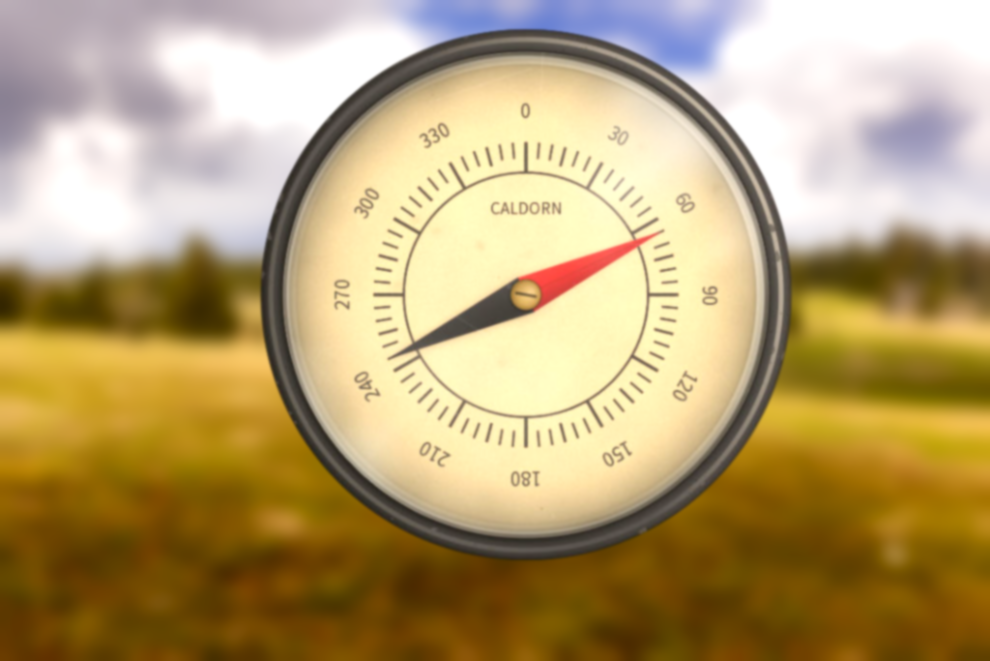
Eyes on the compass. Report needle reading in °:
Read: 65 °
